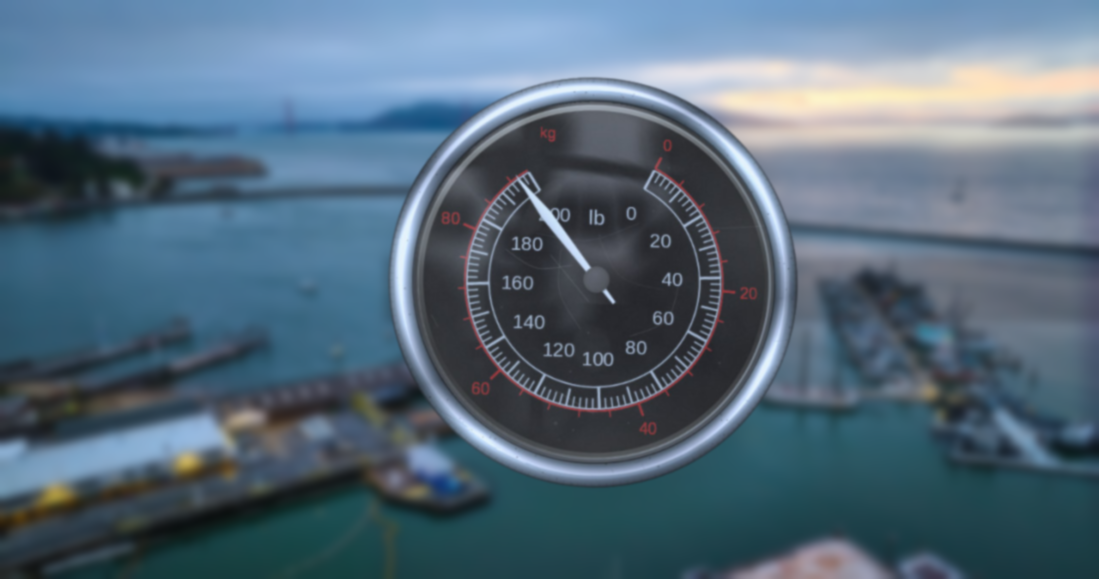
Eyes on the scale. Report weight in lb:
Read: 196 lb
